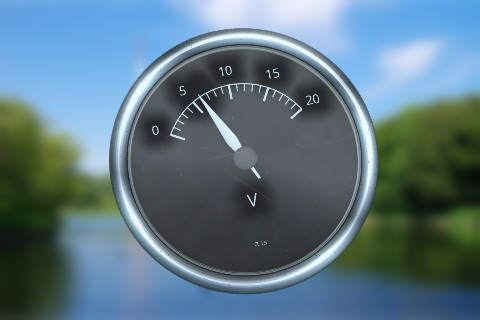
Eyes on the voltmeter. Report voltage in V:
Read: 6 V
